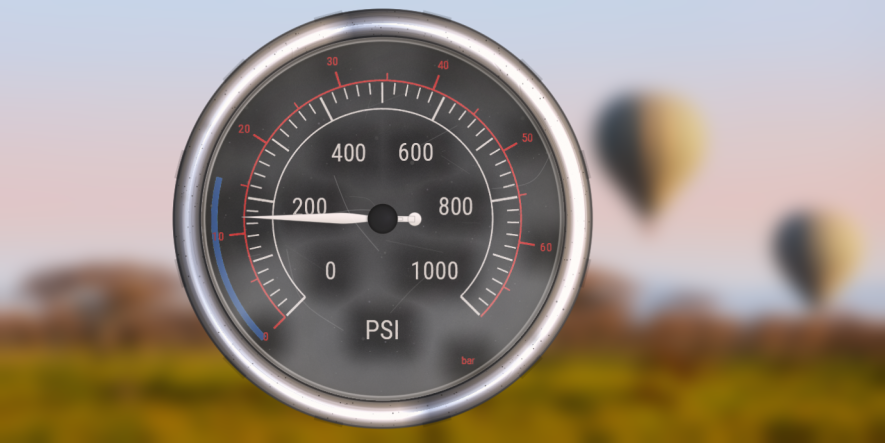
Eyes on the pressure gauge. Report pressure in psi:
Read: 170 psi
